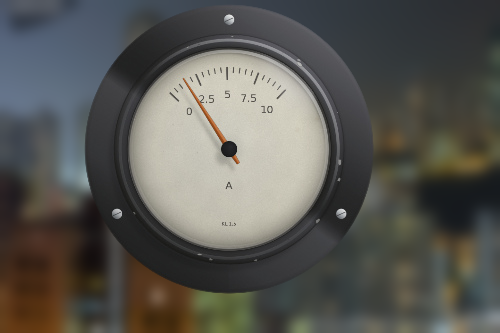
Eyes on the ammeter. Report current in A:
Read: 1.5 A
